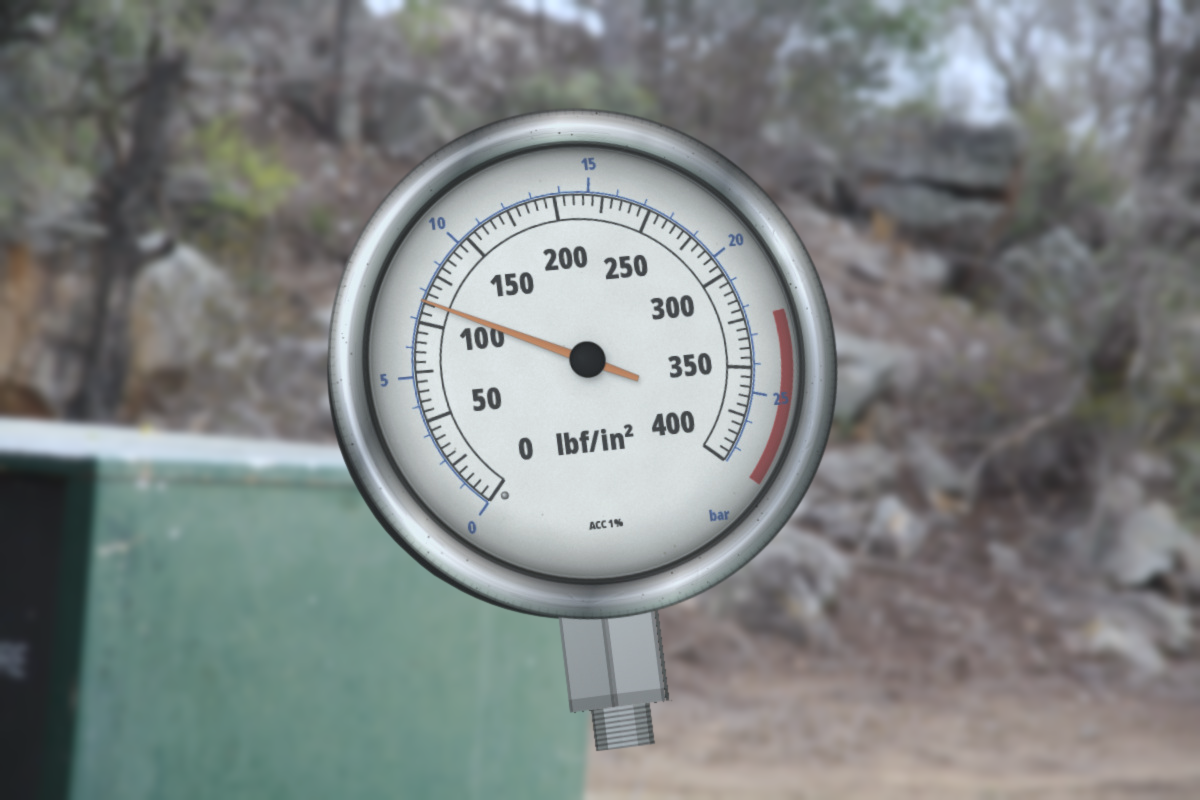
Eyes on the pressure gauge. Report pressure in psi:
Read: 110 psi
